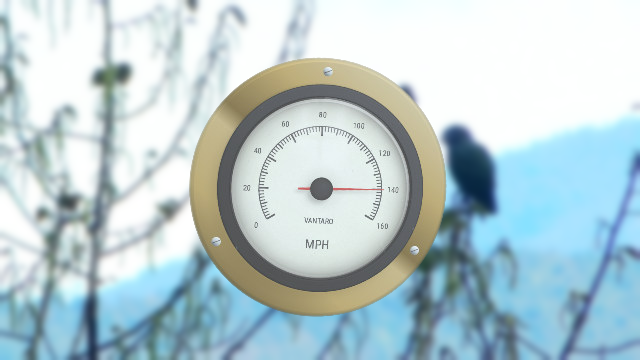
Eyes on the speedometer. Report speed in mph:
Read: 140 mph
